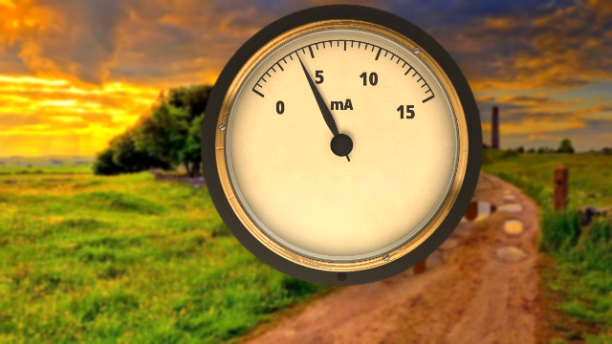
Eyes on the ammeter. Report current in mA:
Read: 4 mA
